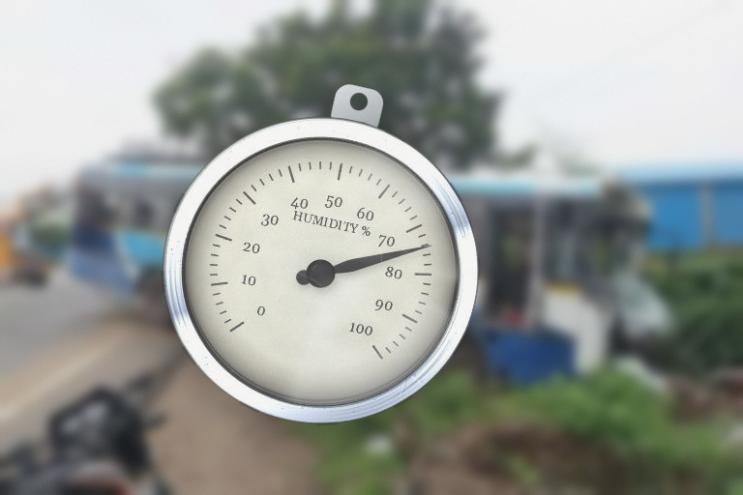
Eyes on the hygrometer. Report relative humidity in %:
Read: 74 %
